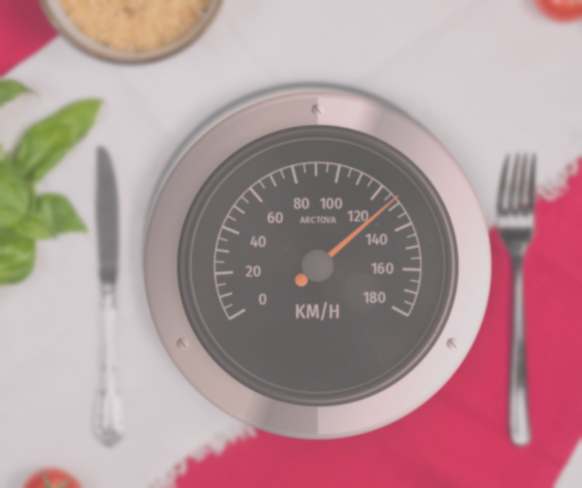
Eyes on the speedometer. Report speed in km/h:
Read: 127.5 km/h
